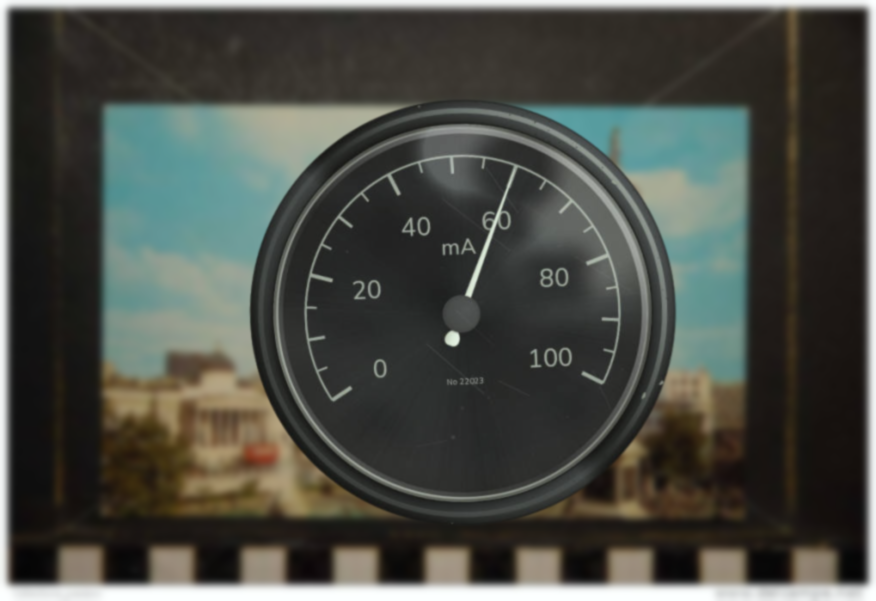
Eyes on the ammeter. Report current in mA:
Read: 60 mA
